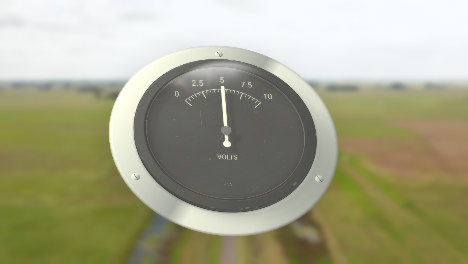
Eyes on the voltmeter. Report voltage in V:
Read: 5 V
